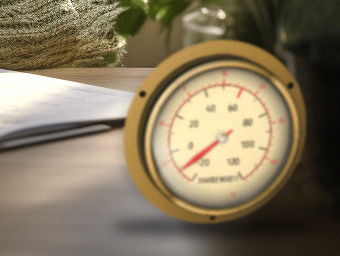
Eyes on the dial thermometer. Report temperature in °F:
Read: -10 °F
